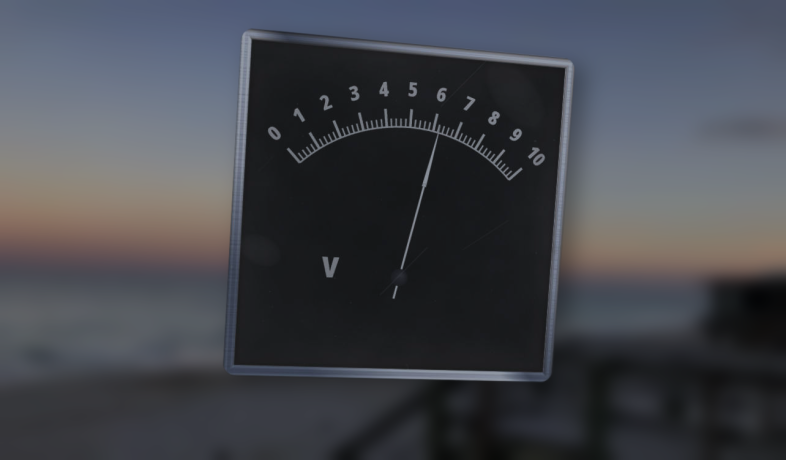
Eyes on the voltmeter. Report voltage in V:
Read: 6.2 V
